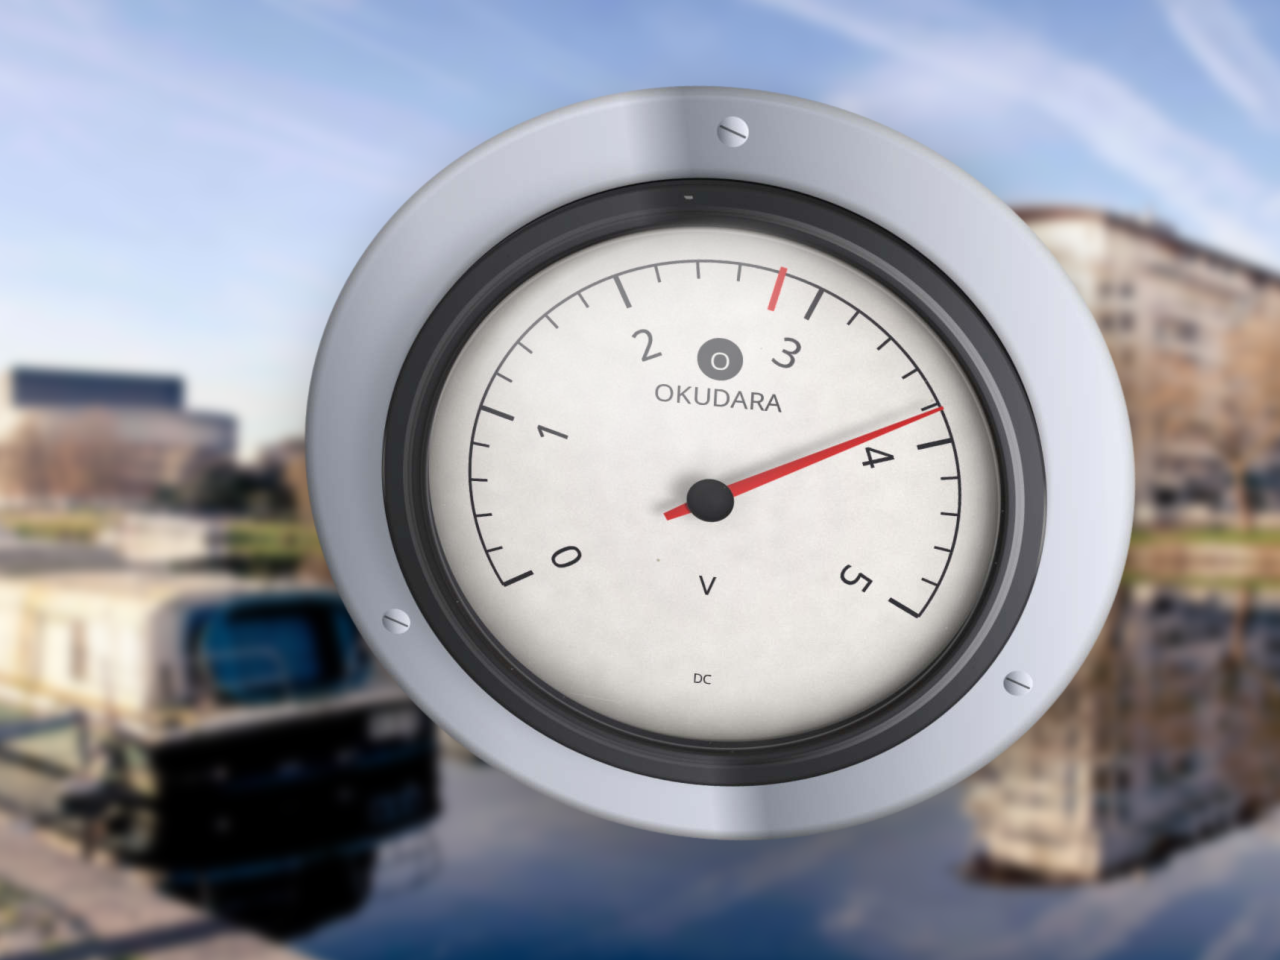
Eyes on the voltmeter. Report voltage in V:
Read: 3.8 V
